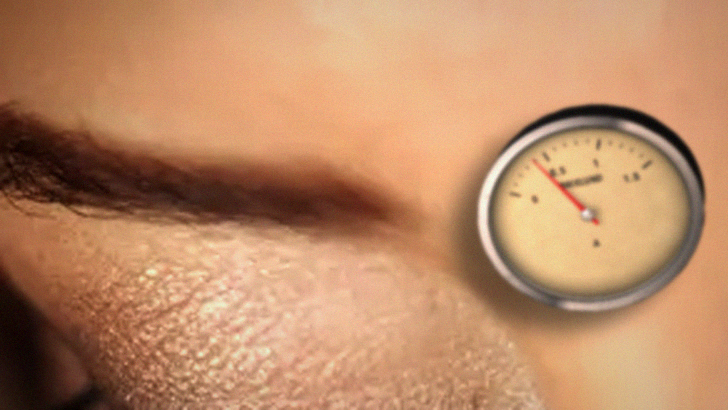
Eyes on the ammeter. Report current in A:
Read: 0.4 A
